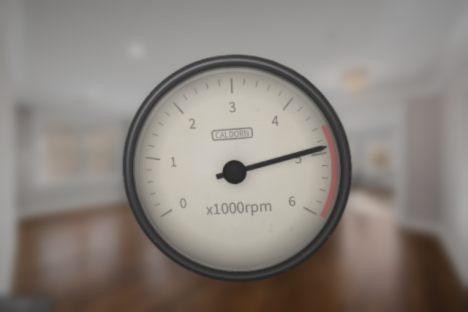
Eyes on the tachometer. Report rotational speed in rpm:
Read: 4900 rpm
